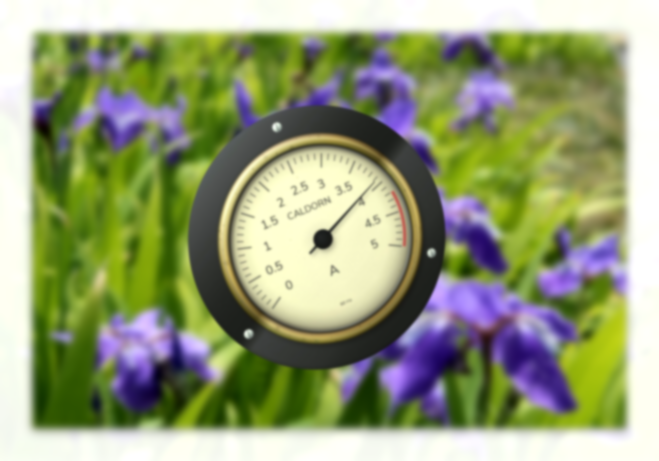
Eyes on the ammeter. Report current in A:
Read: 3.9 A
